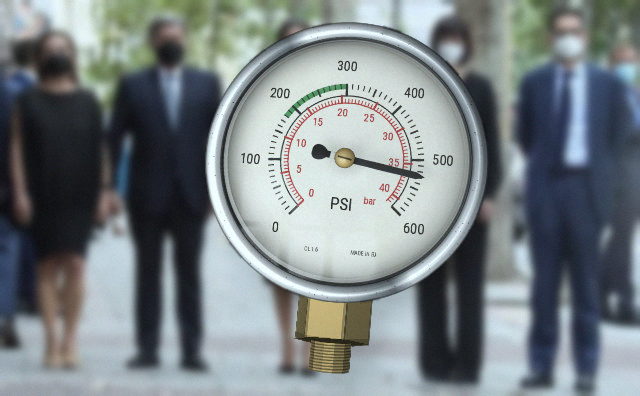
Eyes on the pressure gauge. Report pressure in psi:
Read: 530 psi
